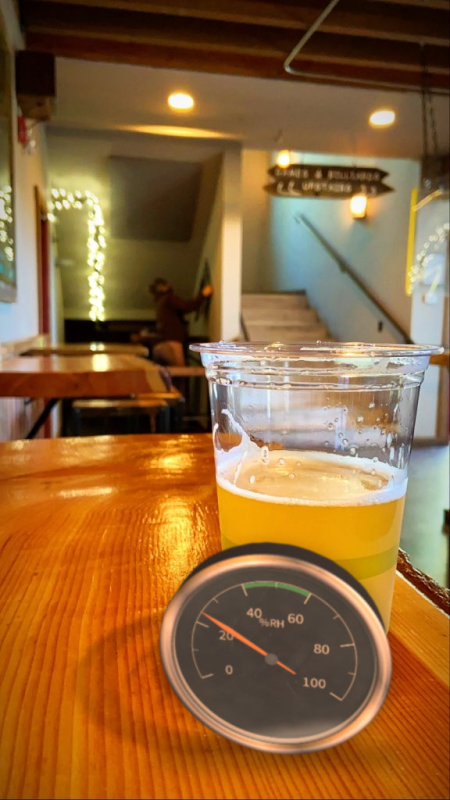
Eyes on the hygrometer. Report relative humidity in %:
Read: 25 %
